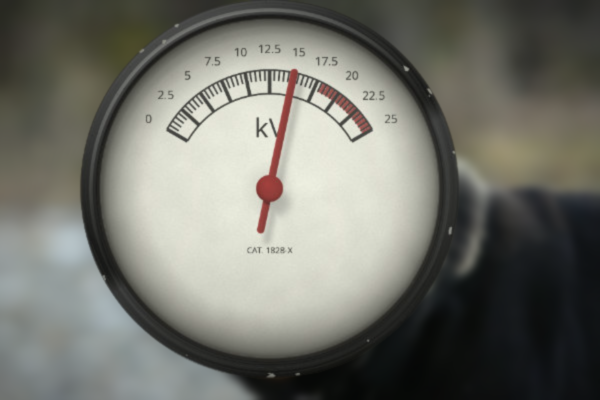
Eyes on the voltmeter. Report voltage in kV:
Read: 15 kV
